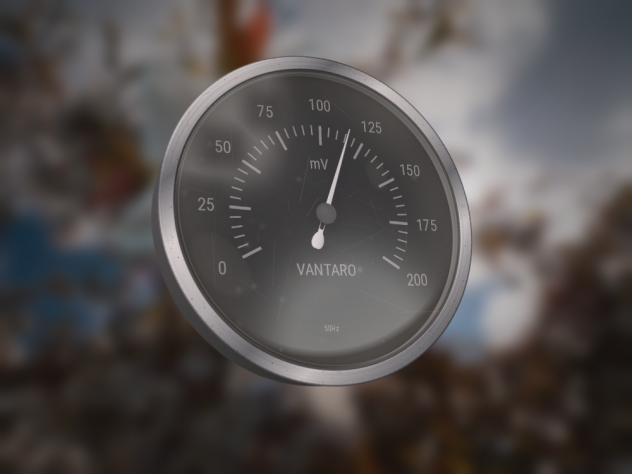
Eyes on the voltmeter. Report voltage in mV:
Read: 115 mV
